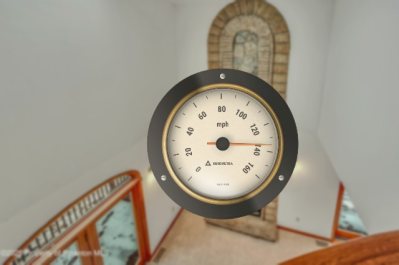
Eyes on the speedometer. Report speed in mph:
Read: 135 mph
